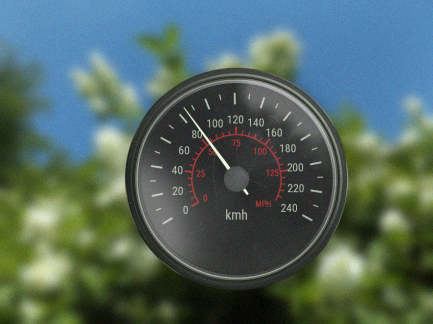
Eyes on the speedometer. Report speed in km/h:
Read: 85 km/h
